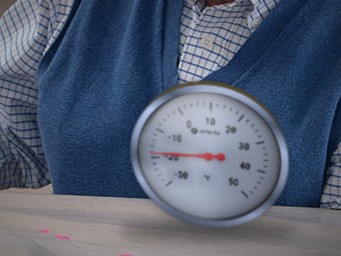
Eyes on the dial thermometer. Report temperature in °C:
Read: -18 °C
